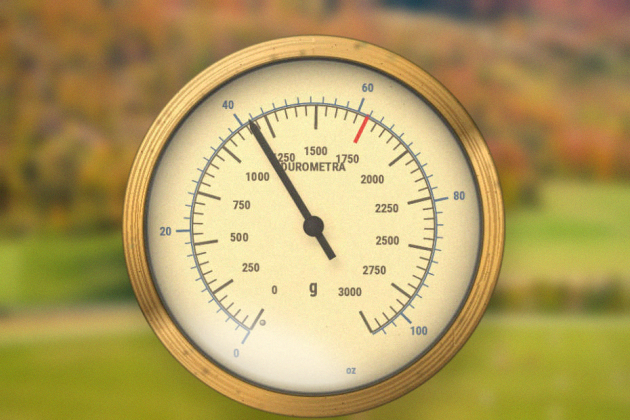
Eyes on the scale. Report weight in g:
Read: 1175 g
